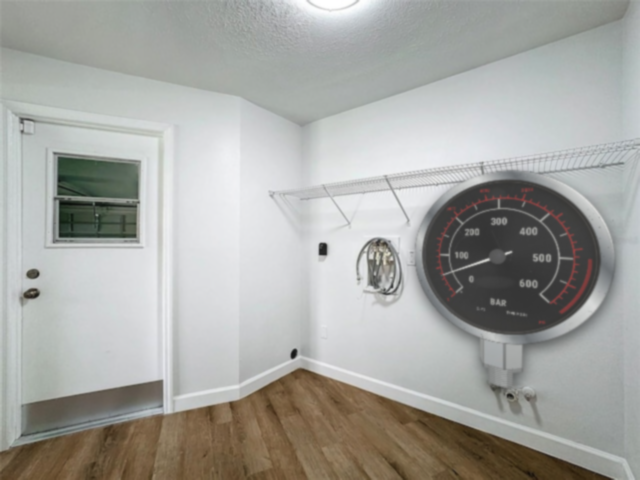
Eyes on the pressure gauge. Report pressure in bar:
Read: 50 bar
